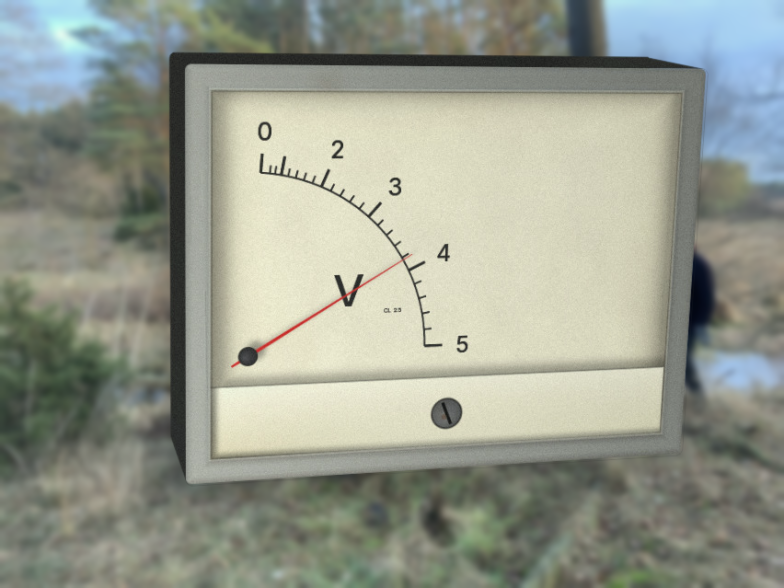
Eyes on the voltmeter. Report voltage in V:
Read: 3.8 V
